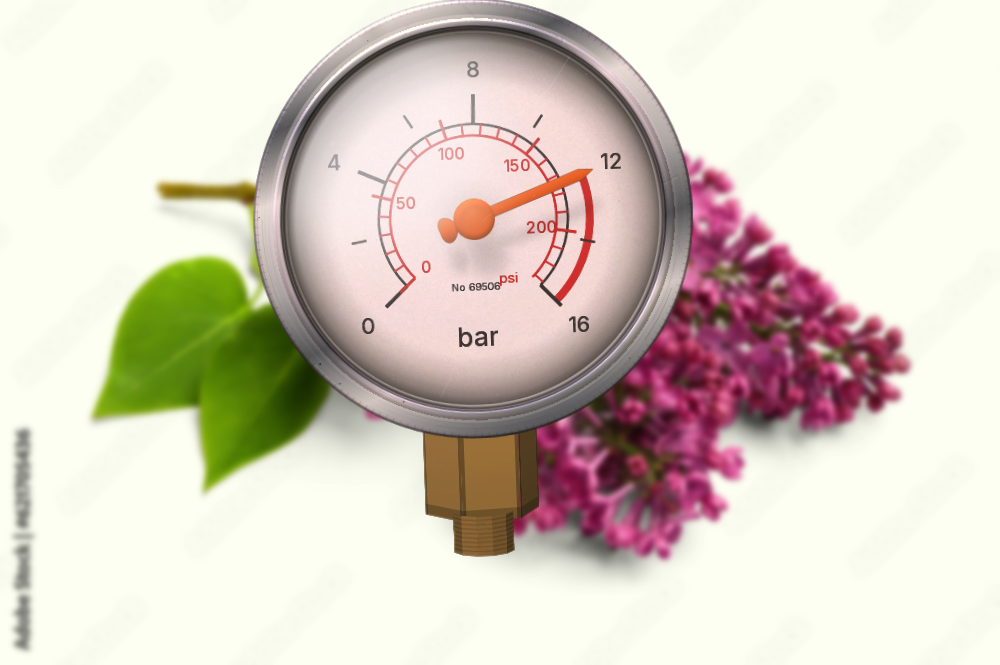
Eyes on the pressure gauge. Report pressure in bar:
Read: 12 bar
